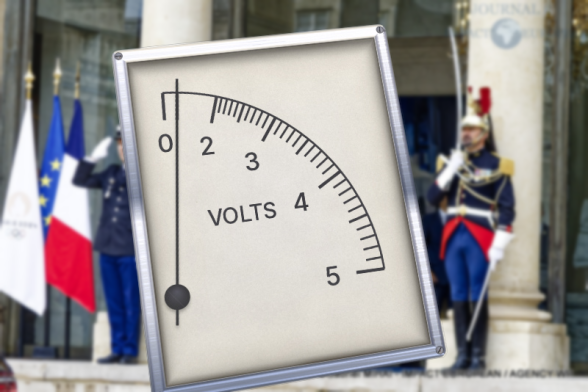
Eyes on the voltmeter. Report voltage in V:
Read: 1 V
